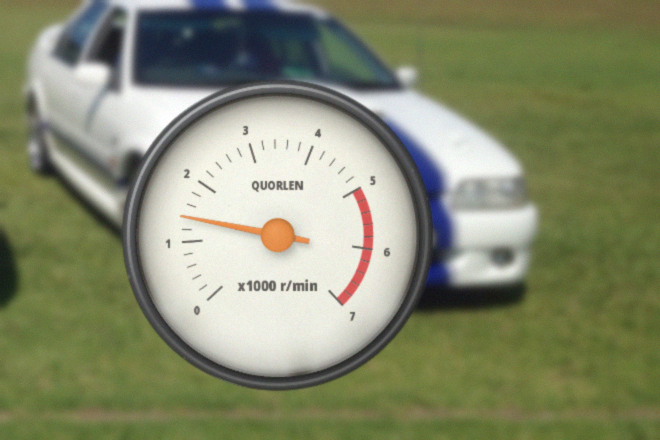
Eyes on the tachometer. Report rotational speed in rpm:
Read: 1400 rpm
